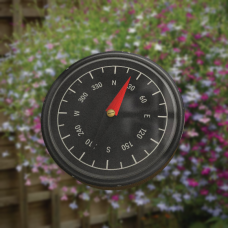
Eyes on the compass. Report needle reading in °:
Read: 22.5 °
